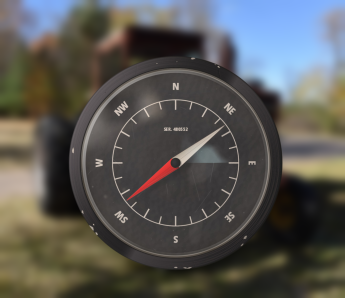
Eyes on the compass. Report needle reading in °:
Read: 232.5 °
